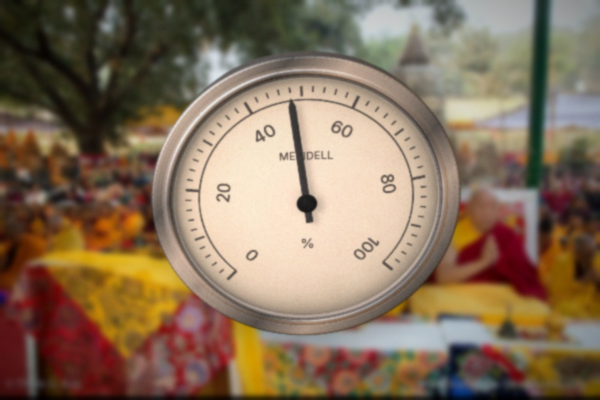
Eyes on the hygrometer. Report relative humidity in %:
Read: 48 %
